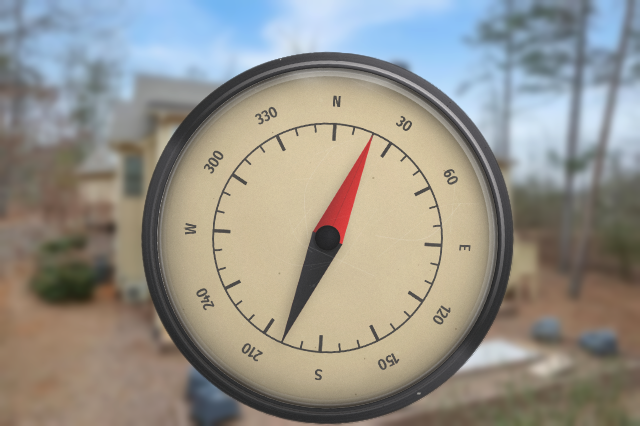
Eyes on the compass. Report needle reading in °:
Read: 20 °
